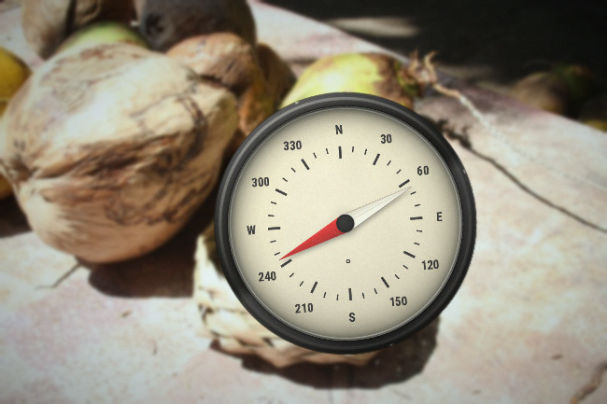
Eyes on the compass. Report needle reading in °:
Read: 245 °
